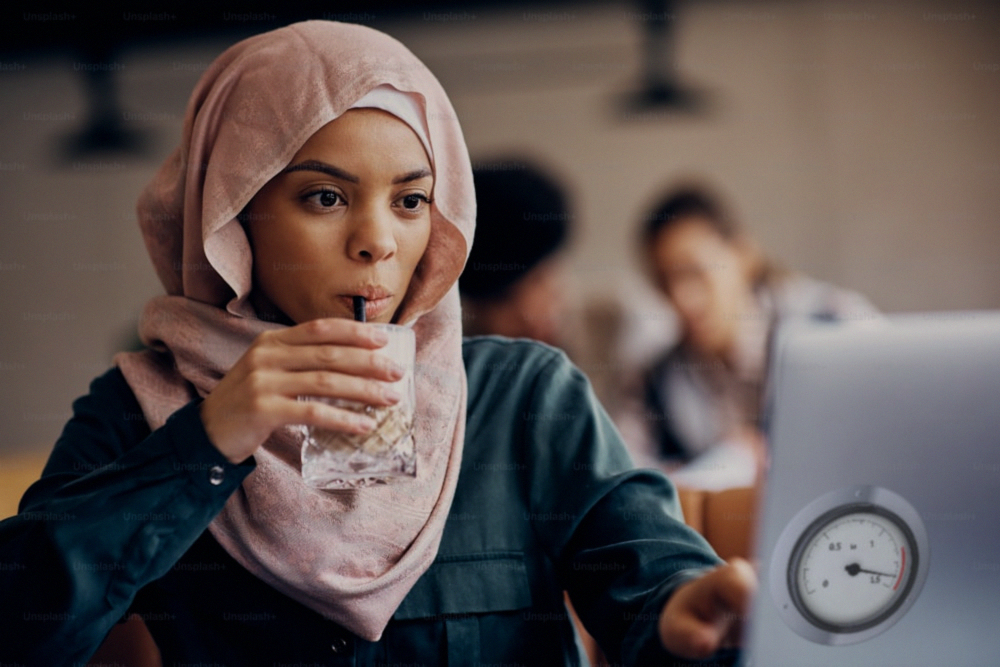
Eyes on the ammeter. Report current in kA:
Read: 1.4 kA
